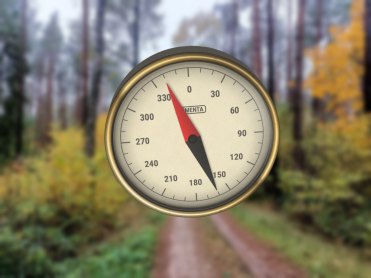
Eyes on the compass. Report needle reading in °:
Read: 340 °
